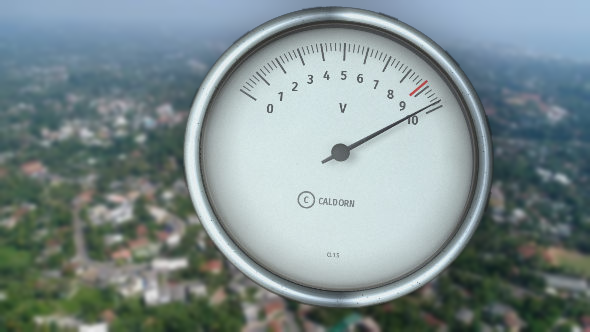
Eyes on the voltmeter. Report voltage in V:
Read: 9.8 V
